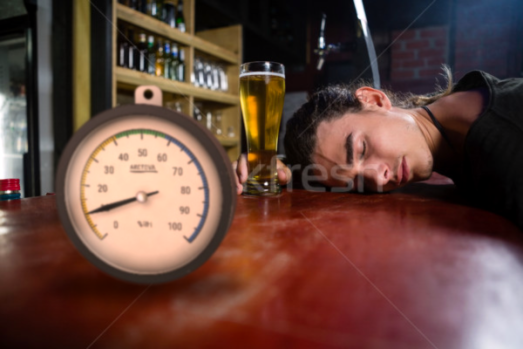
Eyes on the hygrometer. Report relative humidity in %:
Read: 10 %
